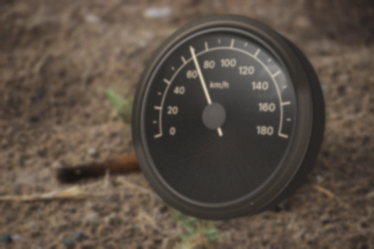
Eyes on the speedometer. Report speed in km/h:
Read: 70 km/h
